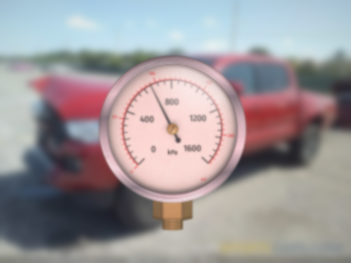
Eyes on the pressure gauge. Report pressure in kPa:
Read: 650 kPa
